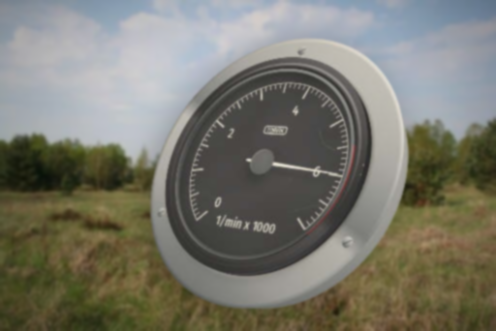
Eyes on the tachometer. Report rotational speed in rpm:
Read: 6000 rpm
